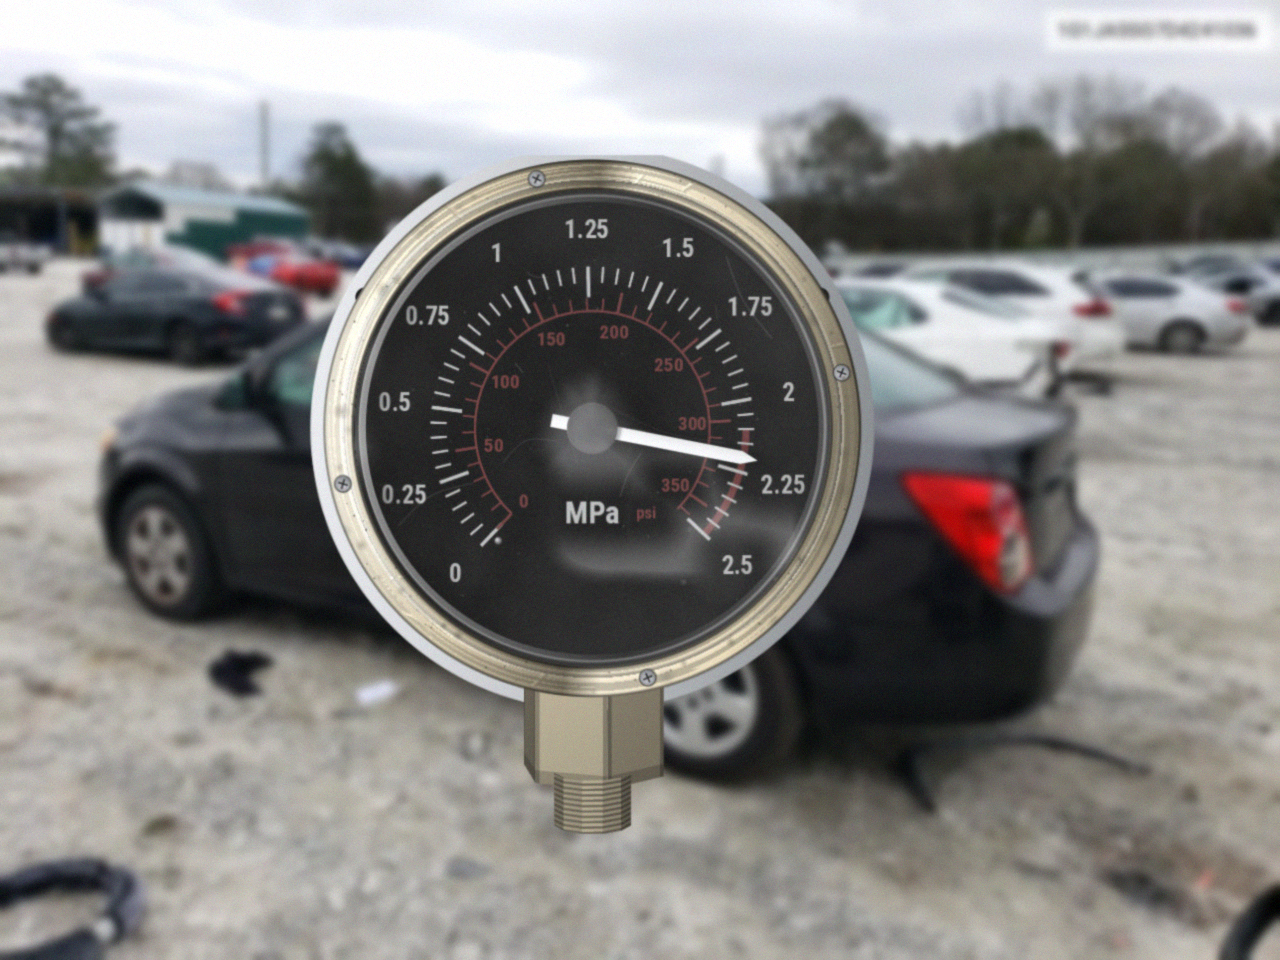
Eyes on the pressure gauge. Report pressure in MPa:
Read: 2.2 MPa
